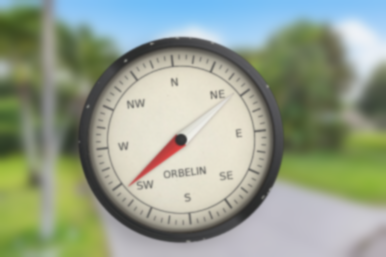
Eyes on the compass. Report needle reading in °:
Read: 235 °
